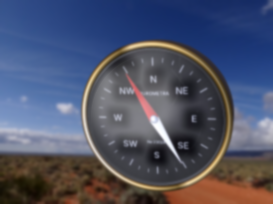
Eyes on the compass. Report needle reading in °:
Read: 330 °
